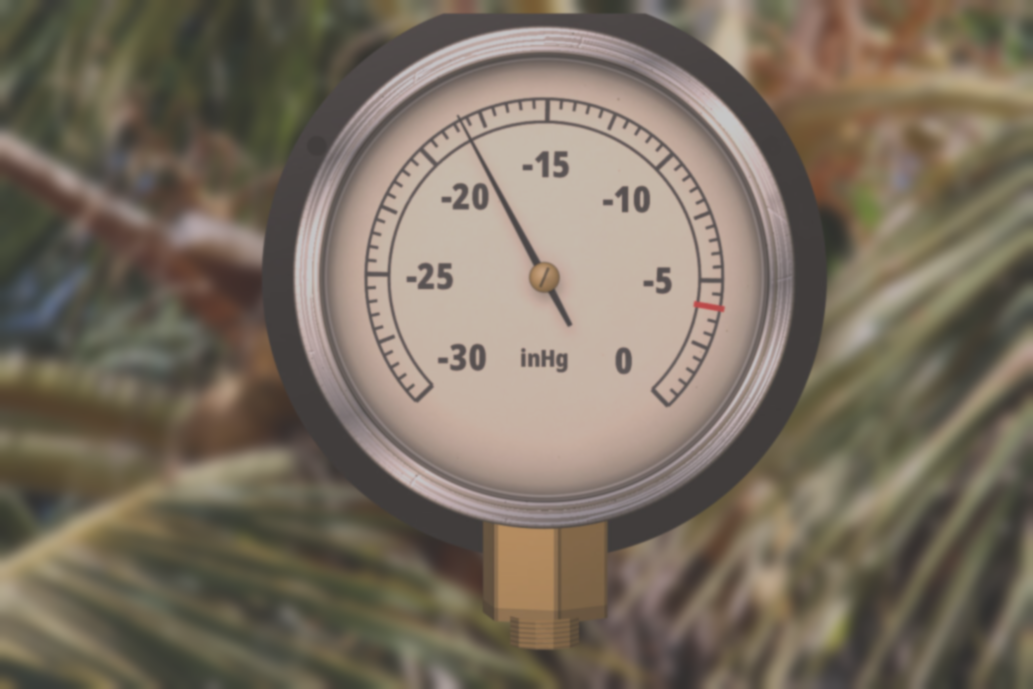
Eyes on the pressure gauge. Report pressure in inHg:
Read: -18.25 inHg
